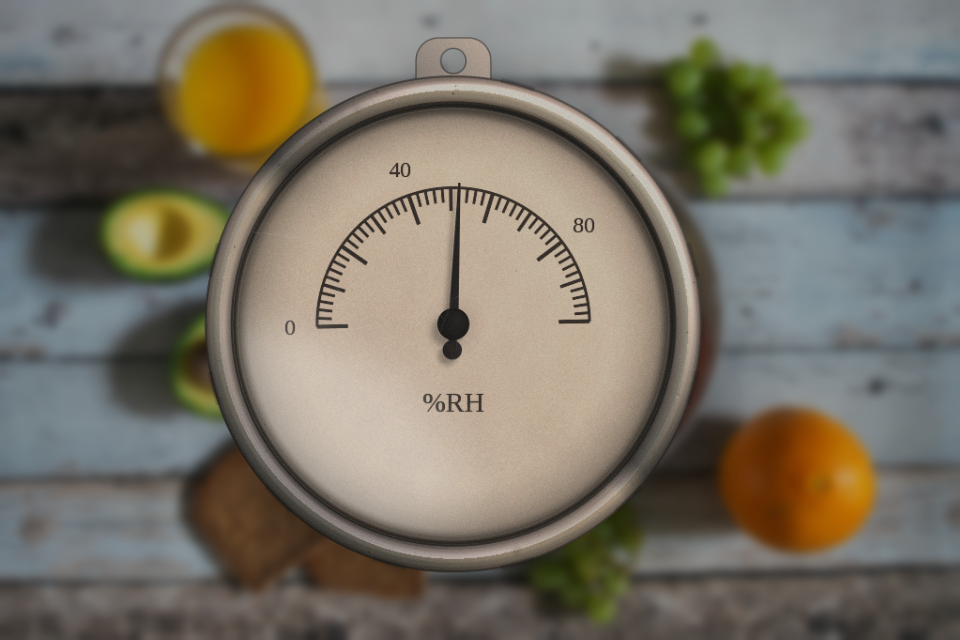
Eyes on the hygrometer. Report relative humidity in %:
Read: 52 %
